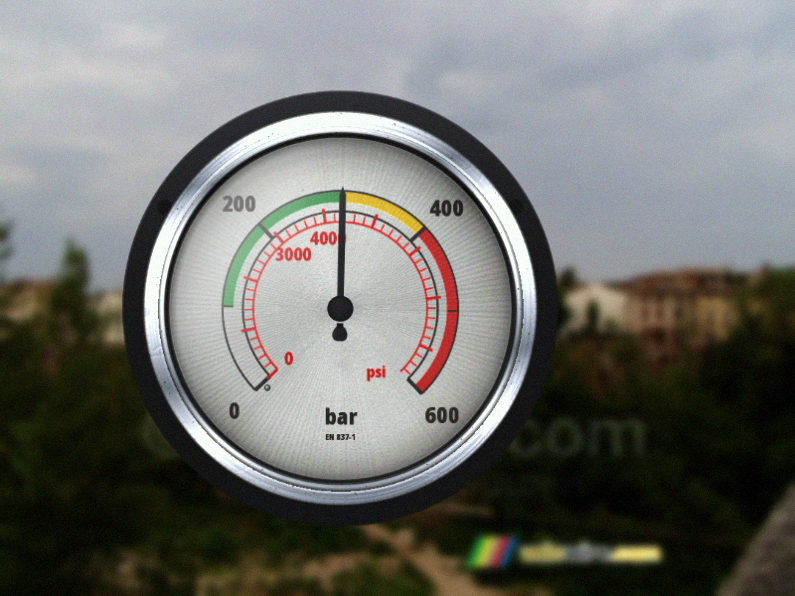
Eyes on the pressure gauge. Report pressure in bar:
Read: 300 bar
